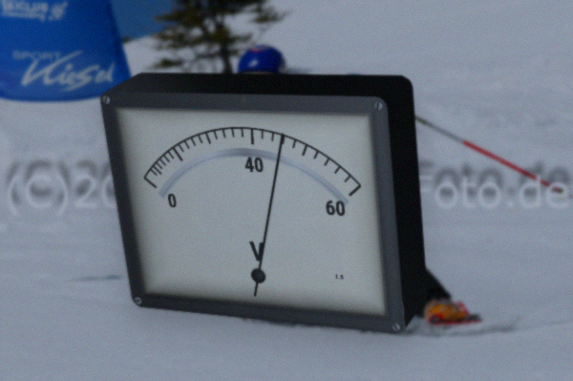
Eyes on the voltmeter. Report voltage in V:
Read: 46 V
